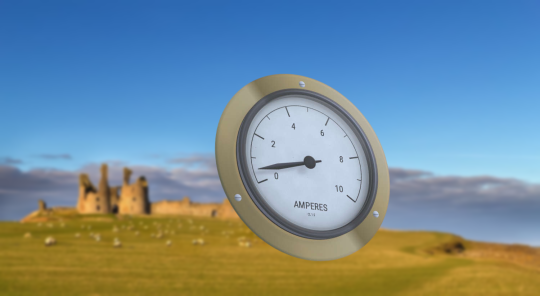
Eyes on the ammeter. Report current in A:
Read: 0.5 A
